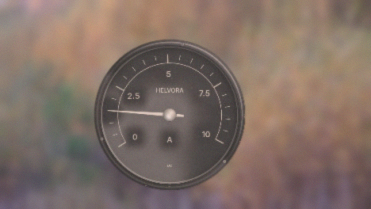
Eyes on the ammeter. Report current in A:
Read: 1.5 A
